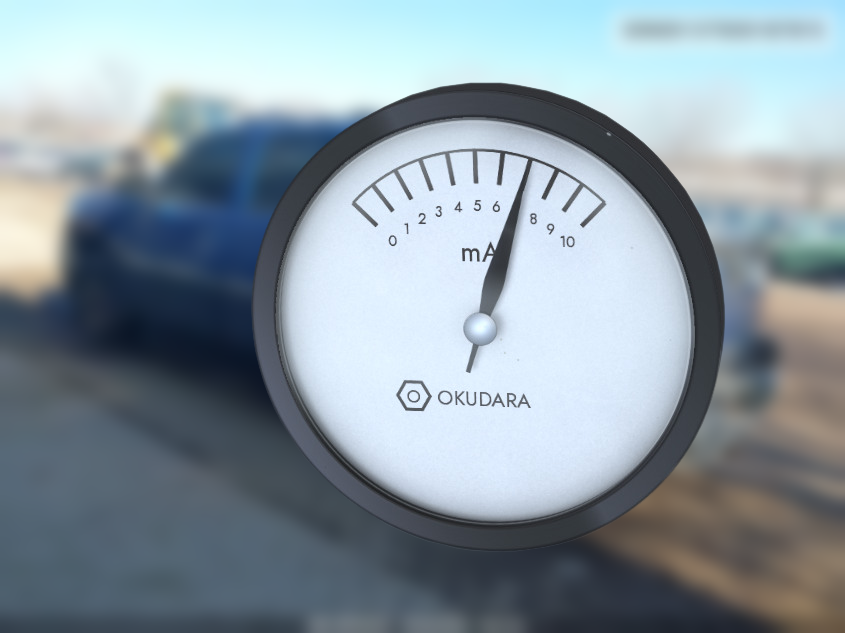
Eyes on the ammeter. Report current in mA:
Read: 7 mA
